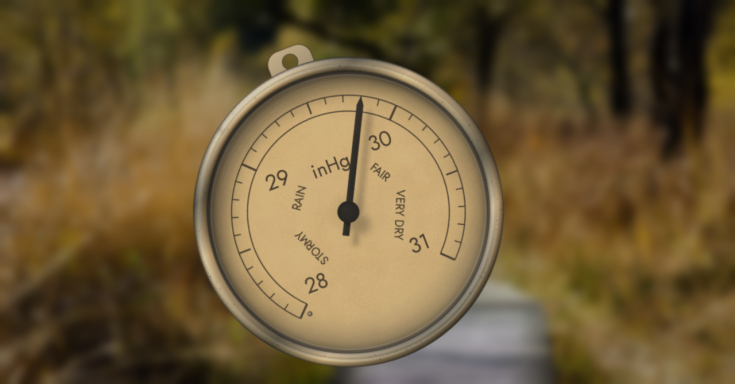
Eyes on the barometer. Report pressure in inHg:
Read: 29.8 inHg
